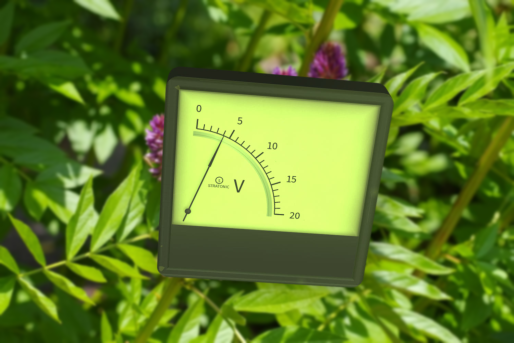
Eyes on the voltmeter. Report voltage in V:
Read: 4 V
